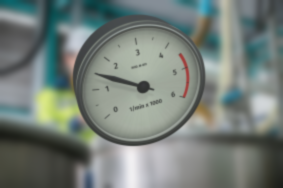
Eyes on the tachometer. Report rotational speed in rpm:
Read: 1500 rpm
